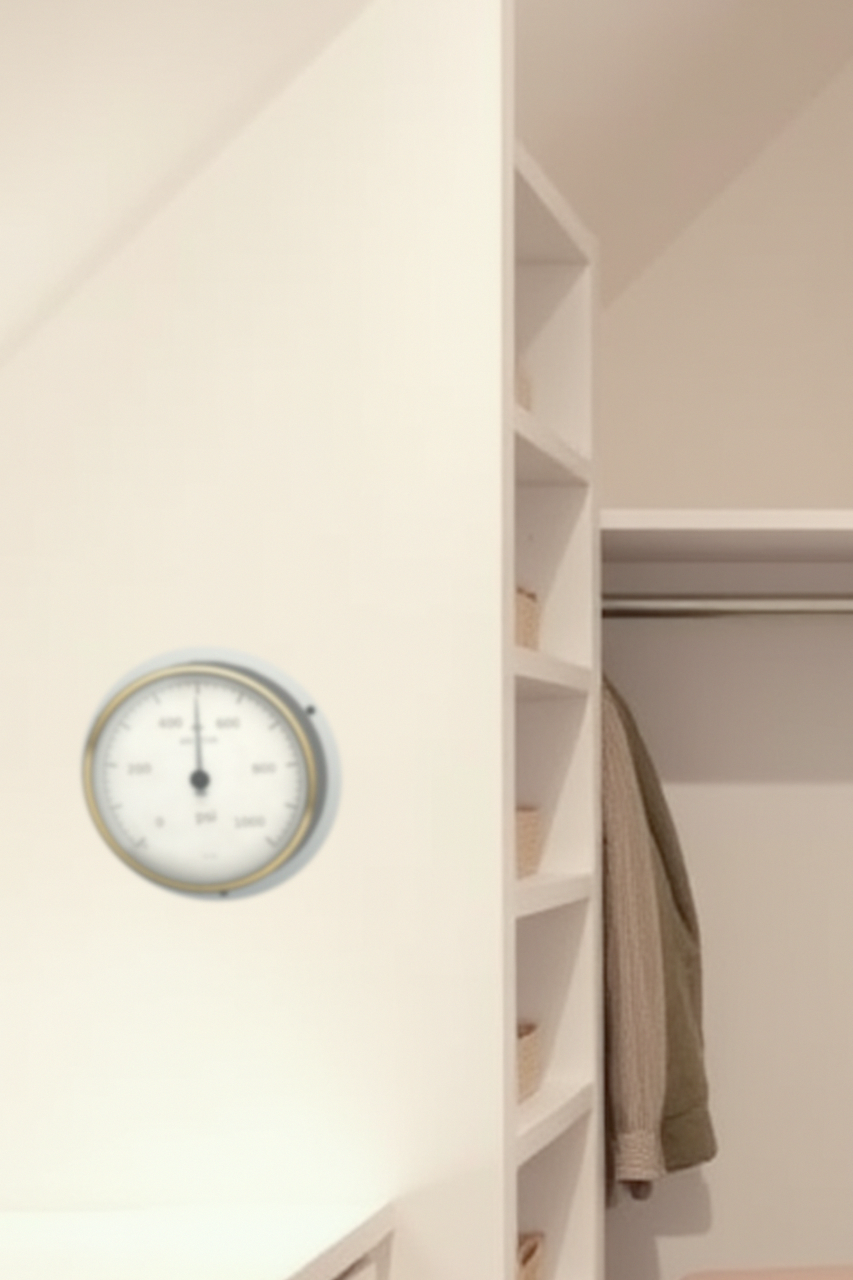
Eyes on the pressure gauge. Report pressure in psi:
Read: 500 psi
